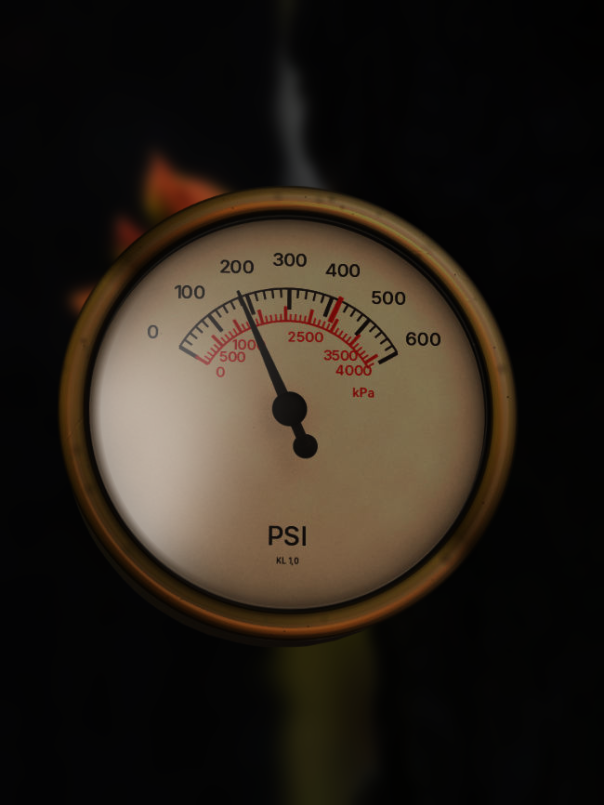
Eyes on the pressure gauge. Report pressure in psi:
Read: 180 psi
